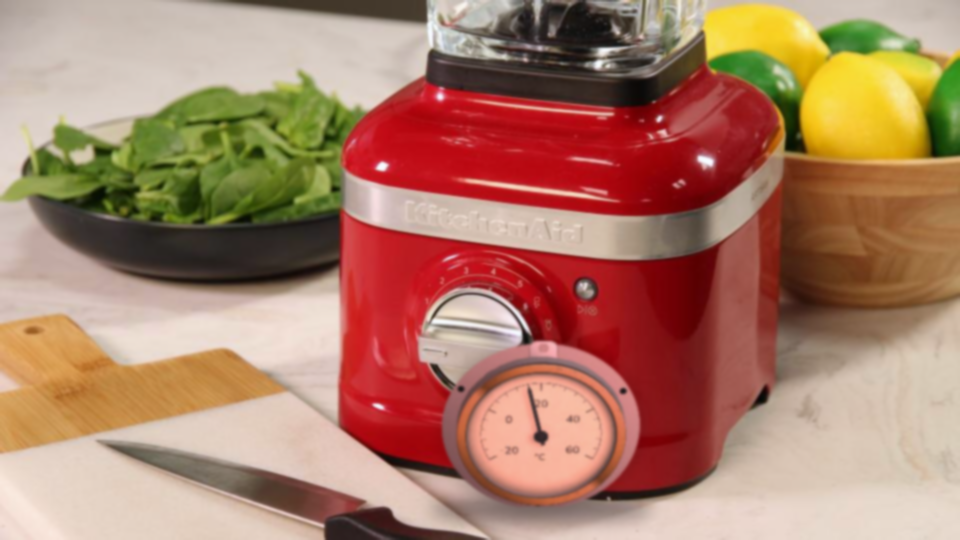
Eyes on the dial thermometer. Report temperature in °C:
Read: 16 °C
